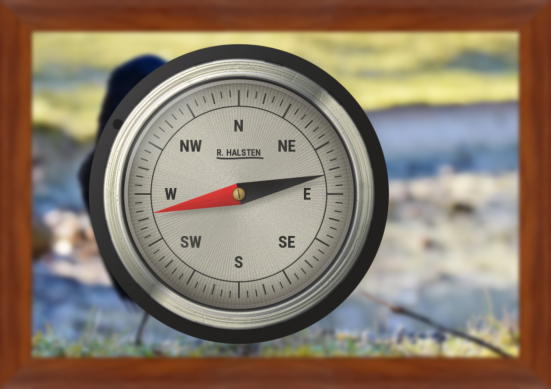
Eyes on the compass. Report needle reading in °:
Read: 257.5 °
